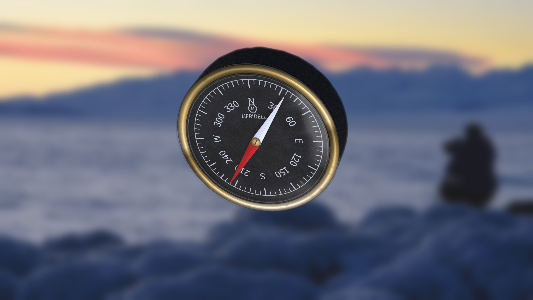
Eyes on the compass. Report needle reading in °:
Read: 215 °
